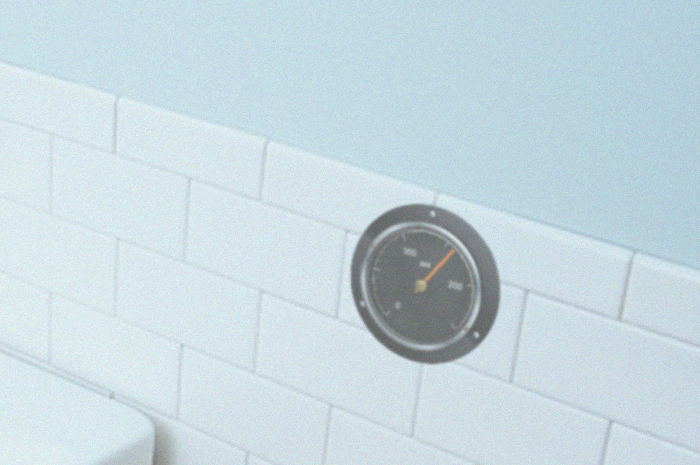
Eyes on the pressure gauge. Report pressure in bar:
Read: 160 bar
